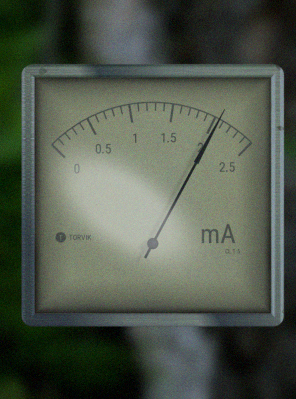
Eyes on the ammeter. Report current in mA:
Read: 2.05 mA
